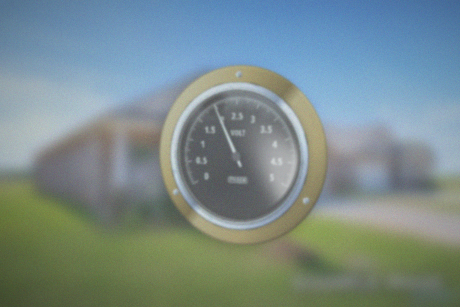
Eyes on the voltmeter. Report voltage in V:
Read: 2 V
